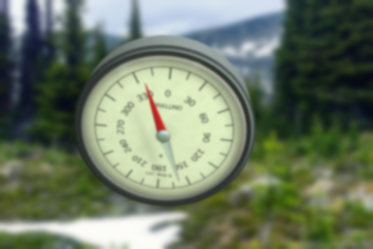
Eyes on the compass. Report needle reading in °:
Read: 337.5 °
